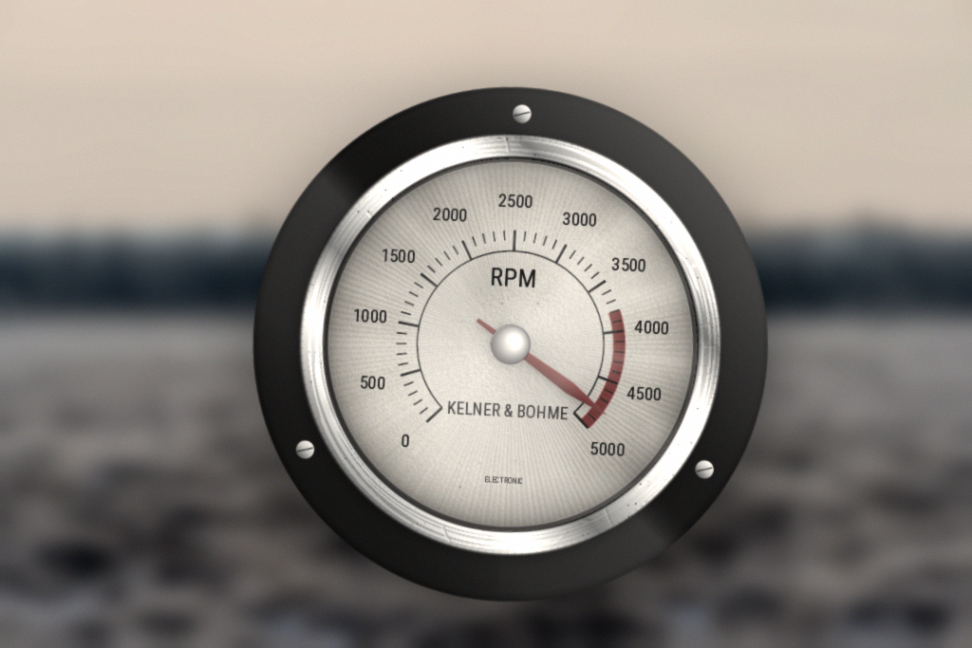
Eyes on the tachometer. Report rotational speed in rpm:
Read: 4800 rpm
